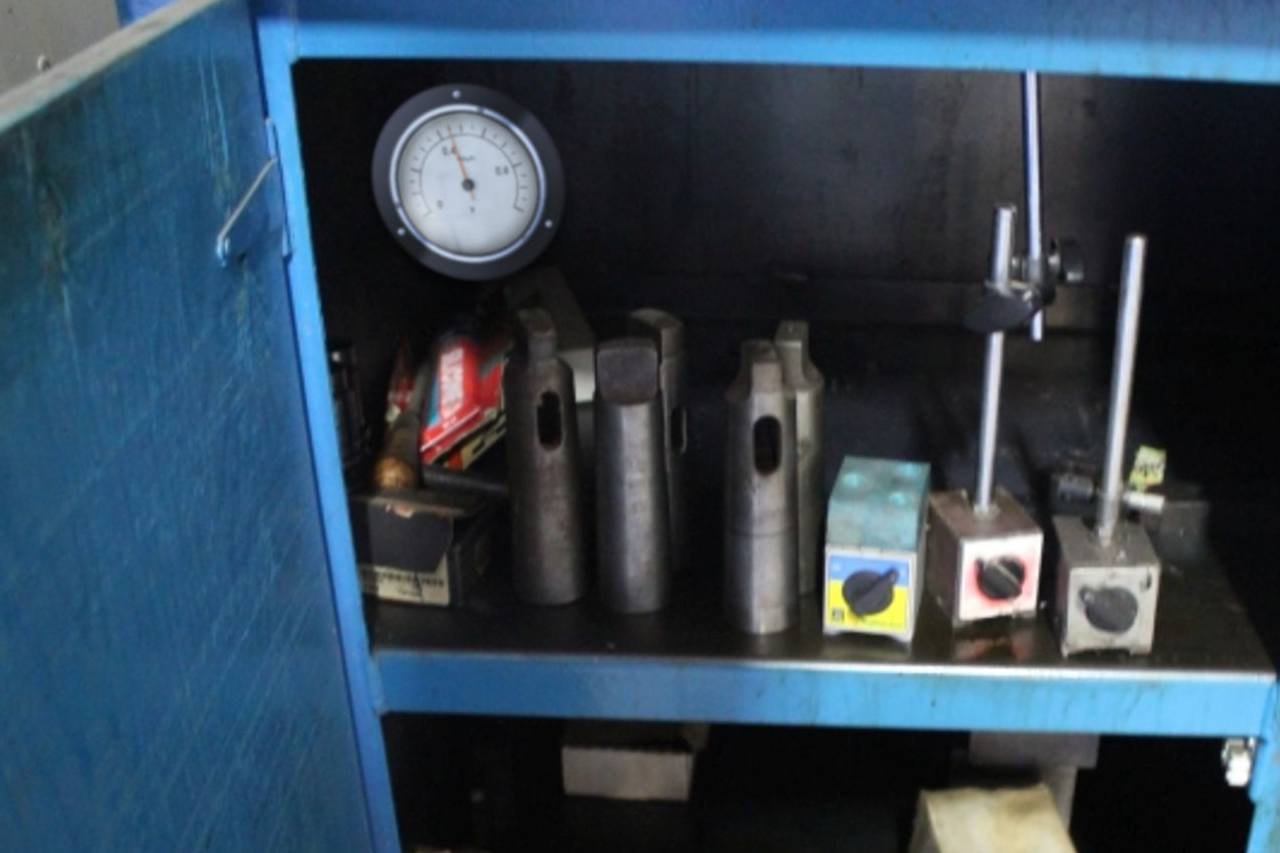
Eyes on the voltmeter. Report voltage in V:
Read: 0.45 V
